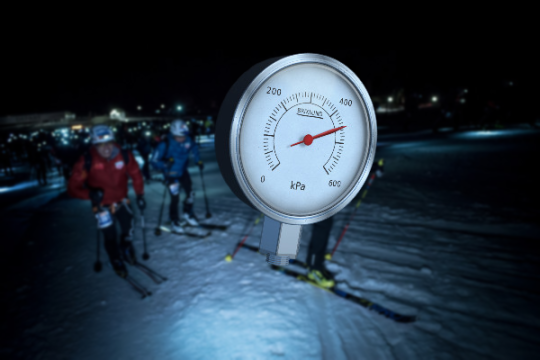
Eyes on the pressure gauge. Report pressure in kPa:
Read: 450 kPa
